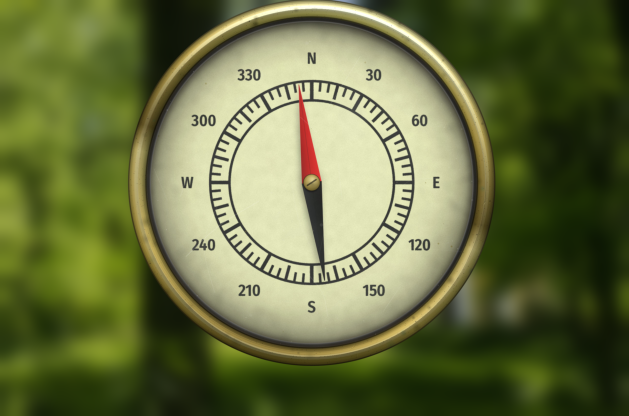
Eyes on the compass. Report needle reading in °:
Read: 352.5 °
